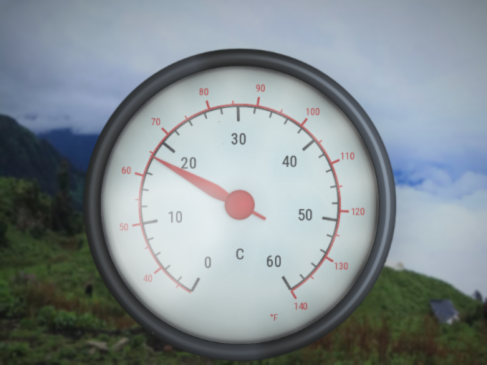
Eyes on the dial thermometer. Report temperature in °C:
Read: 18 °C
